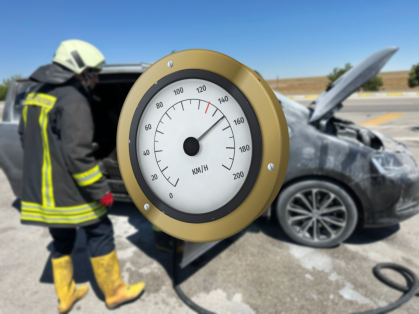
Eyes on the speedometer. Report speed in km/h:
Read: 150 km/h
